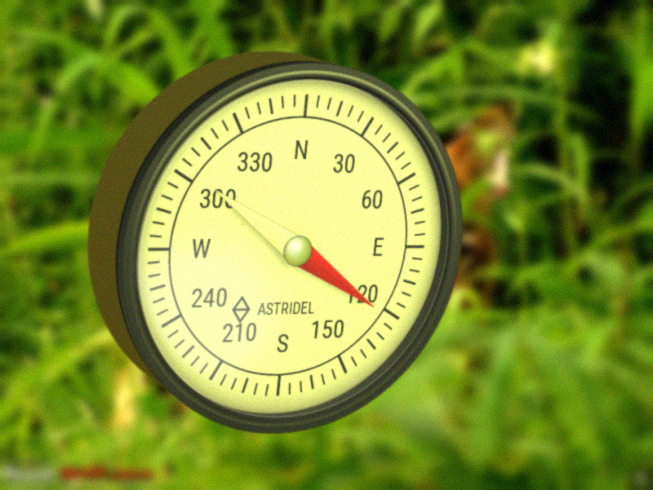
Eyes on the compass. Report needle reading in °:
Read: 122.5 °
